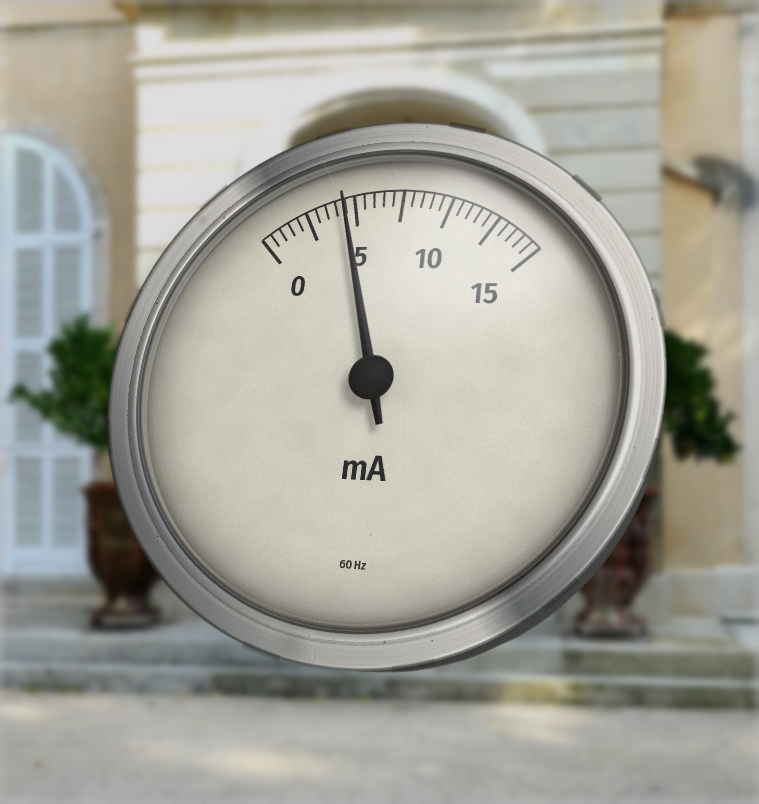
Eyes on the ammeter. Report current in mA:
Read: 4.5 mA
